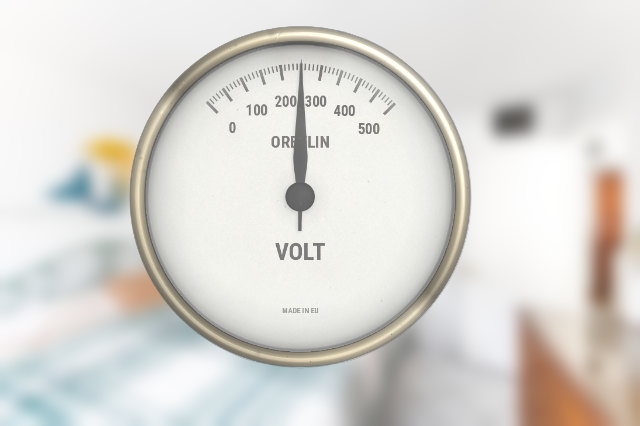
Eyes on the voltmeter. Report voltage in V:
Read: 250 V
